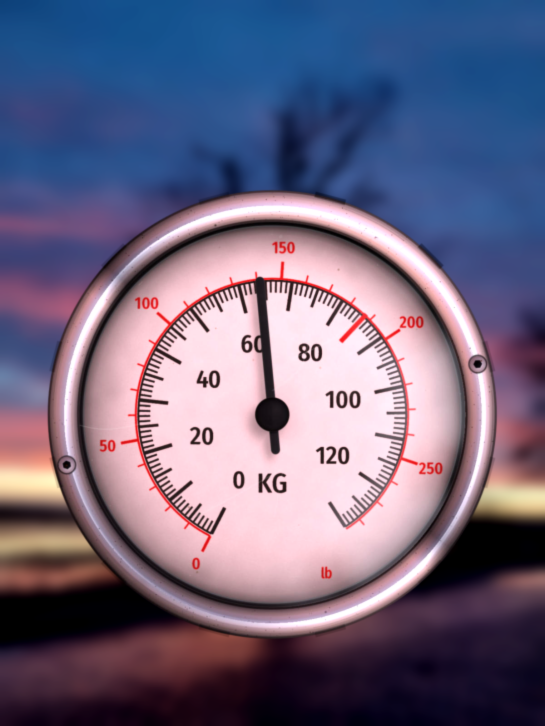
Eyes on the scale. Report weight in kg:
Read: 64 kg
